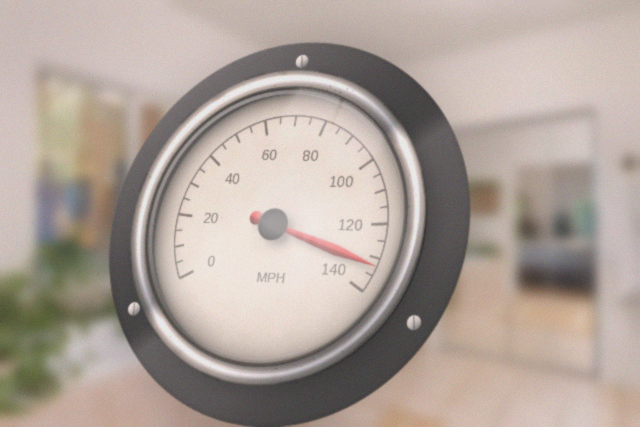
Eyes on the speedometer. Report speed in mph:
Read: 132.5 mph
